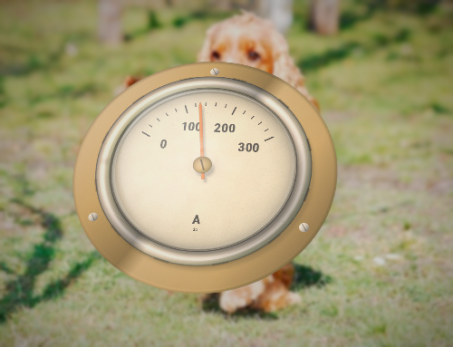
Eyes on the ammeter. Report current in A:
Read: 130 A
